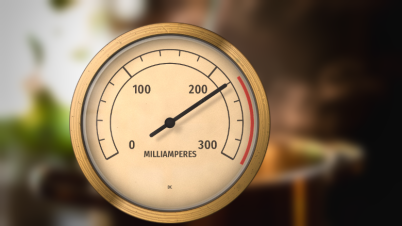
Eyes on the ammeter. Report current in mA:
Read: 220 mA
